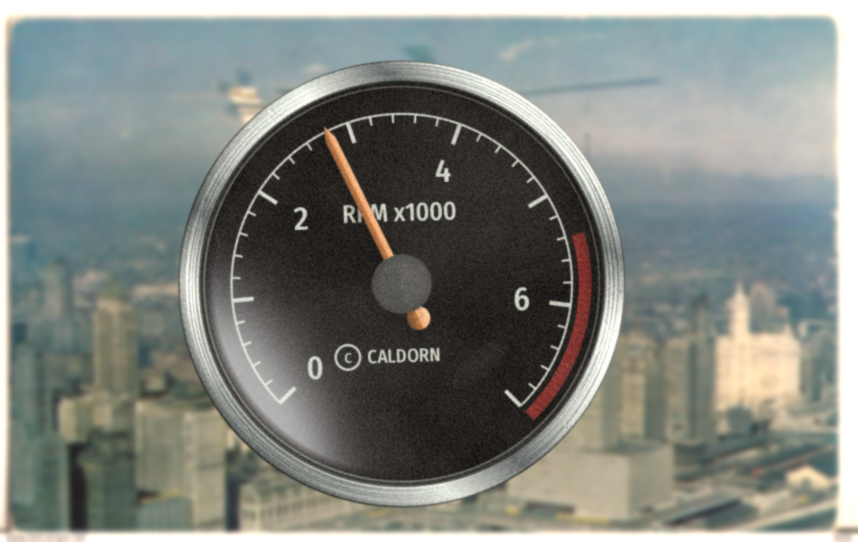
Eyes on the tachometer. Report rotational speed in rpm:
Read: 2800 rpm
